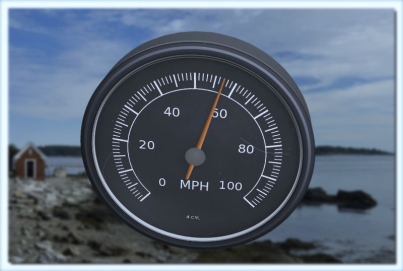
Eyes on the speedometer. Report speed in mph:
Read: 57 mph
